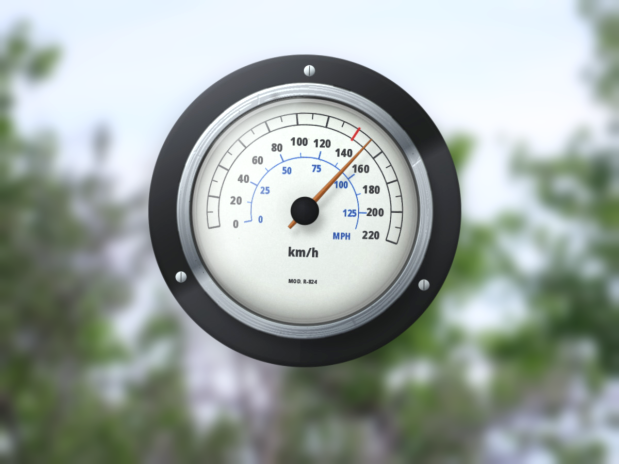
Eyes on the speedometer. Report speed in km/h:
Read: 150 km/h
